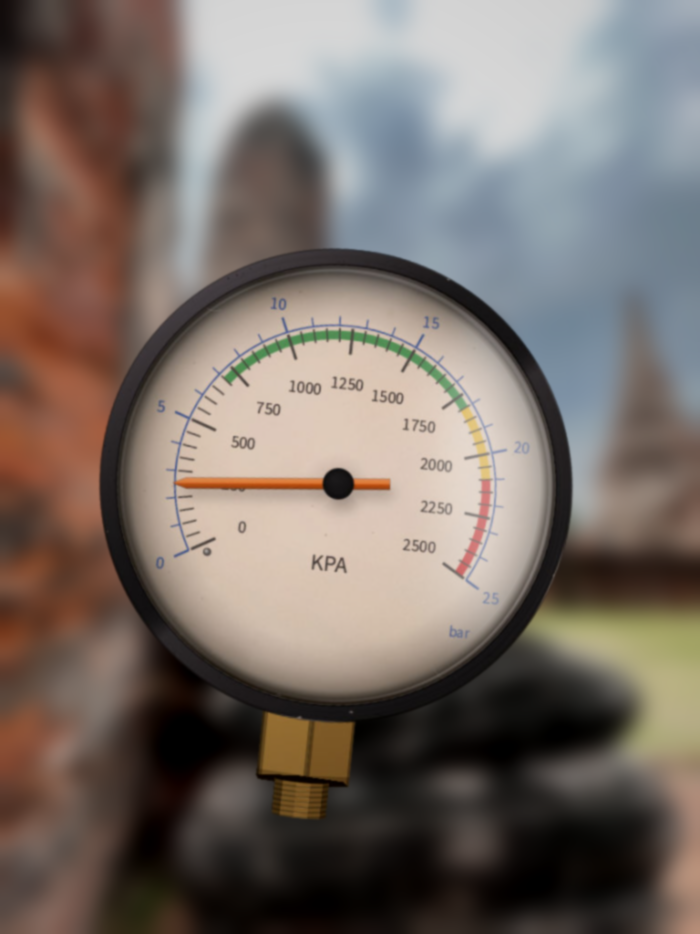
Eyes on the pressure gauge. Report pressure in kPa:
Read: 250 kPa
